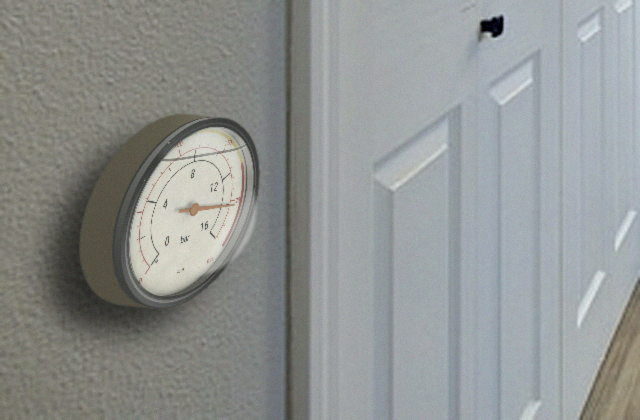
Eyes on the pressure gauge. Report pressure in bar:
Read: 14 bar
